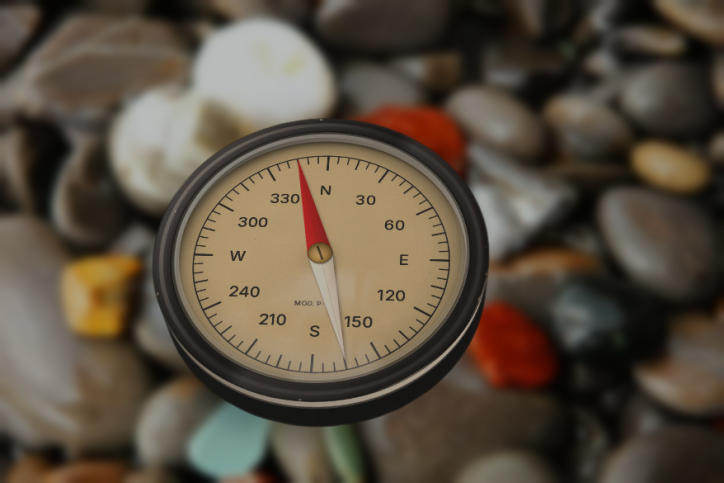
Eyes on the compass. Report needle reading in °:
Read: 345 °
